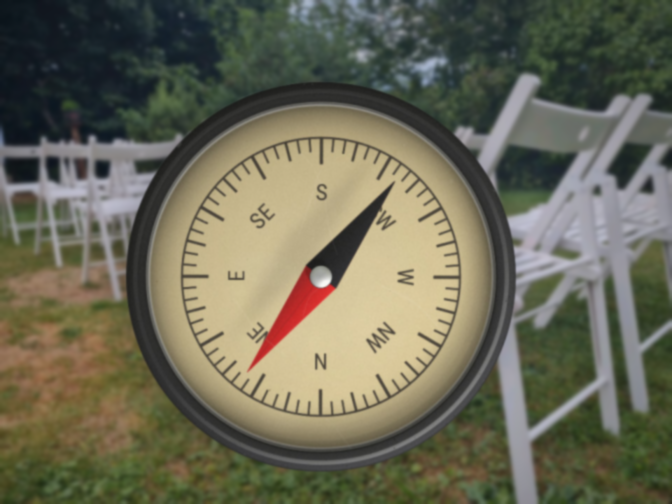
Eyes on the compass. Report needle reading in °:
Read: 37.5 °
